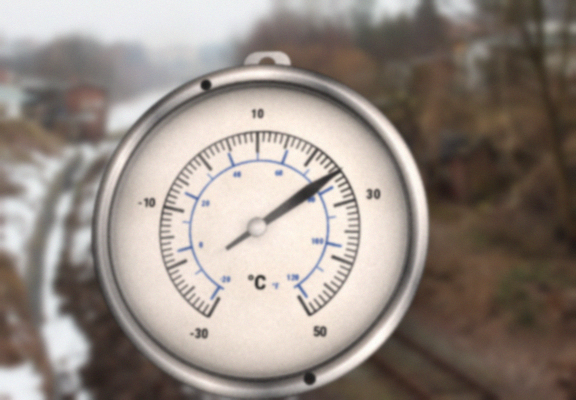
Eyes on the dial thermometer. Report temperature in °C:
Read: 25 °C
